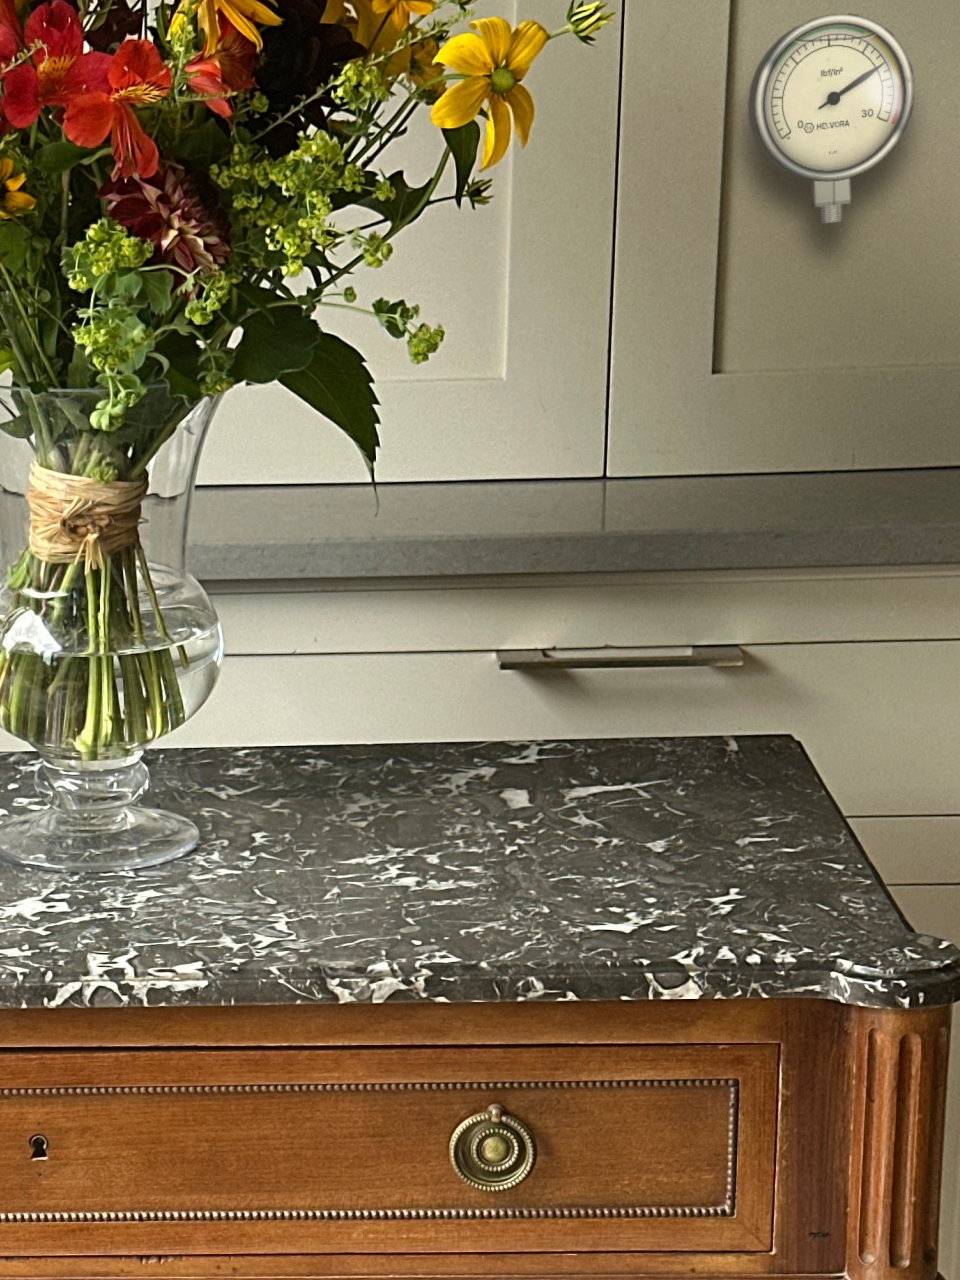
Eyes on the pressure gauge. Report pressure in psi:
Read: 23 psi
